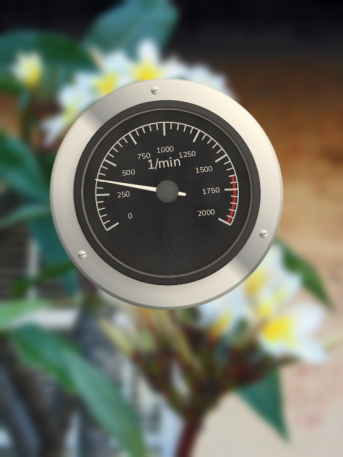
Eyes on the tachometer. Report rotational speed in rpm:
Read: 350 rpm
